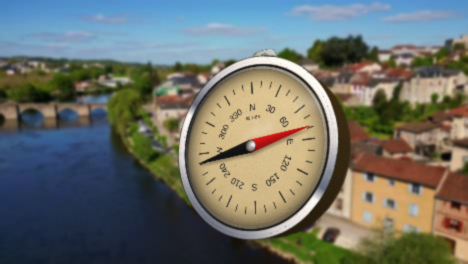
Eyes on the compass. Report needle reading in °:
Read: 80 °
